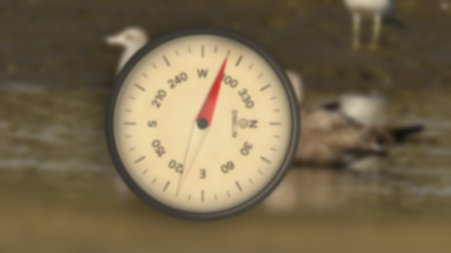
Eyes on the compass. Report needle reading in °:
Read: 290 °
